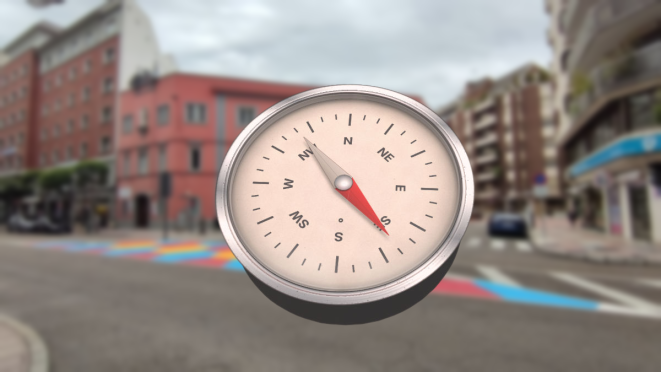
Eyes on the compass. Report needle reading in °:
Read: 140 °
